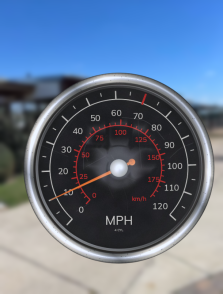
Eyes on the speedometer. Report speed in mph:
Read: 10 mph
